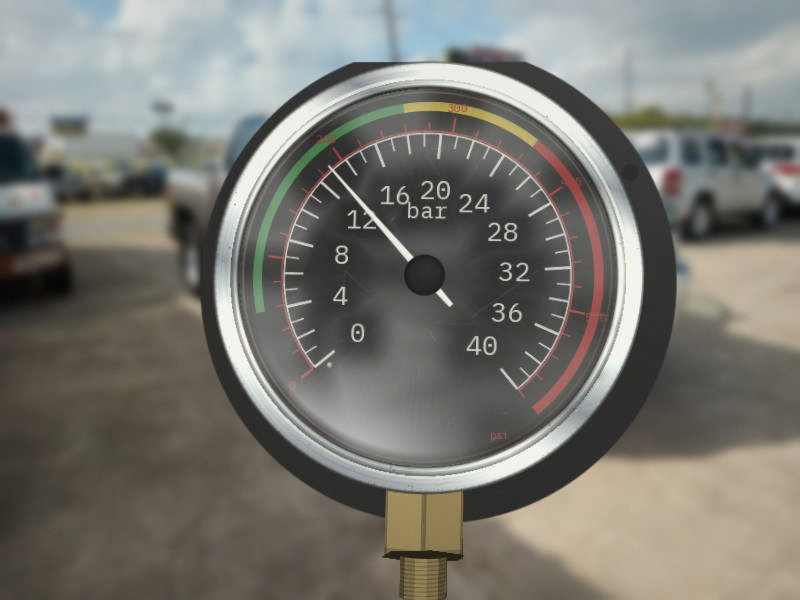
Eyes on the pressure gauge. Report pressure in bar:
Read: 13 bar
